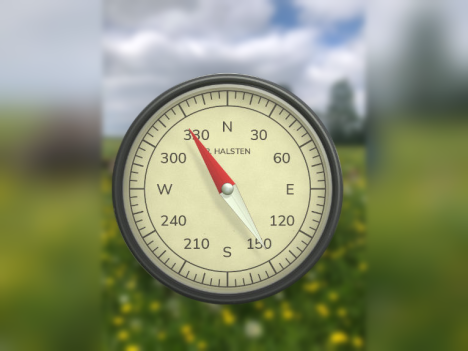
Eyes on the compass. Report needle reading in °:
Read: 327.5 °
